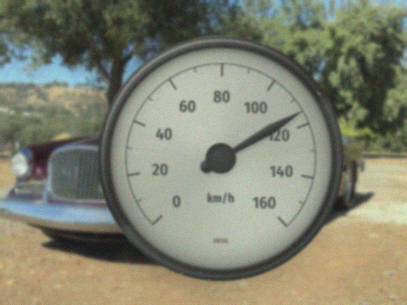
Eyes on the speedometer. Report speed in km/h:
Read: 115 km/h
